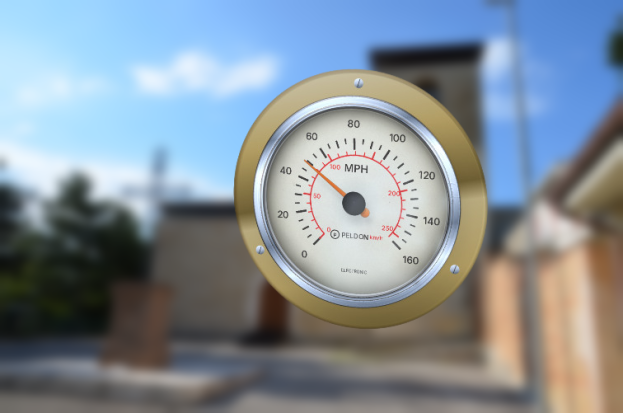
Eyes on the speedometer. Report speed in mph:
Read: 50 mph
